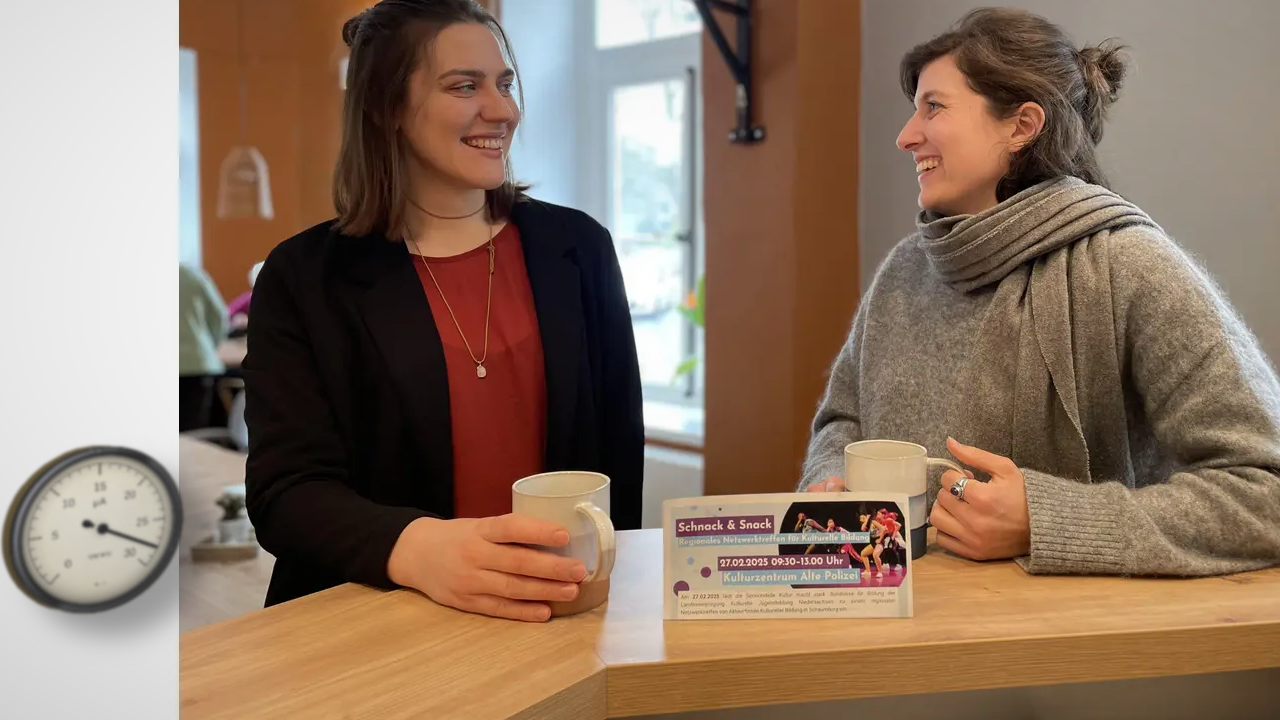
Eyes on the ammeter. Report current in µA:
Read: 28 µA
